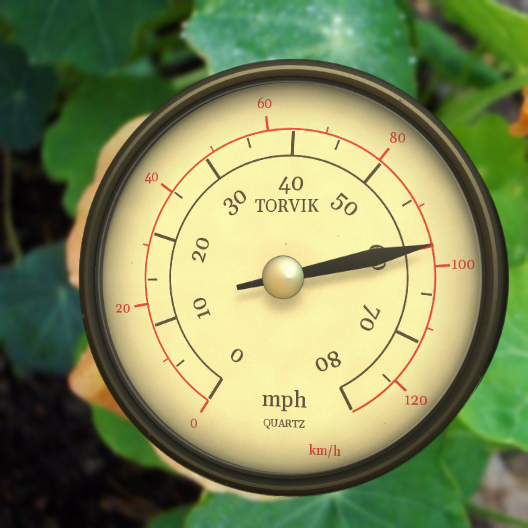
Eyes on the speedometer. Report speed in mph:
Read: 60 mph
